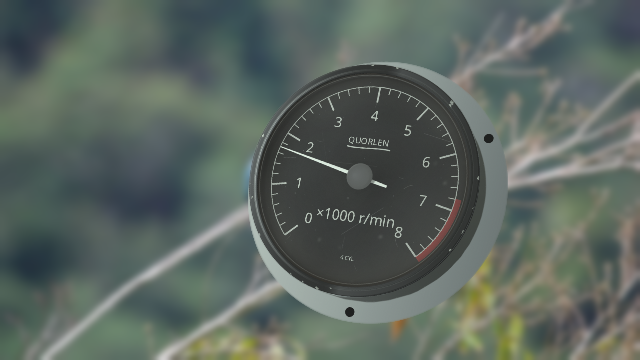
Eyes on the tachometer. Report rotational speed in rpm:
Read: 1700 rpm
